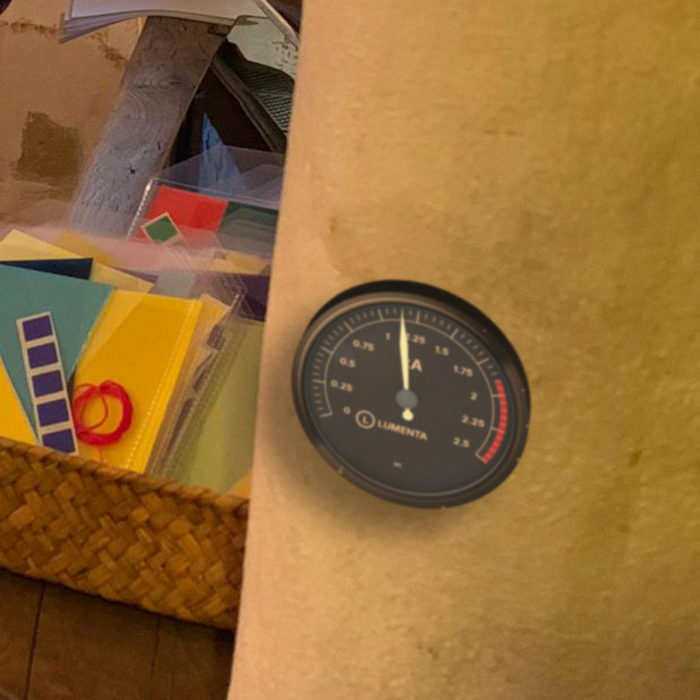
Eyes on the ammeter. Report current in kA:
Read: 1.15 kA
